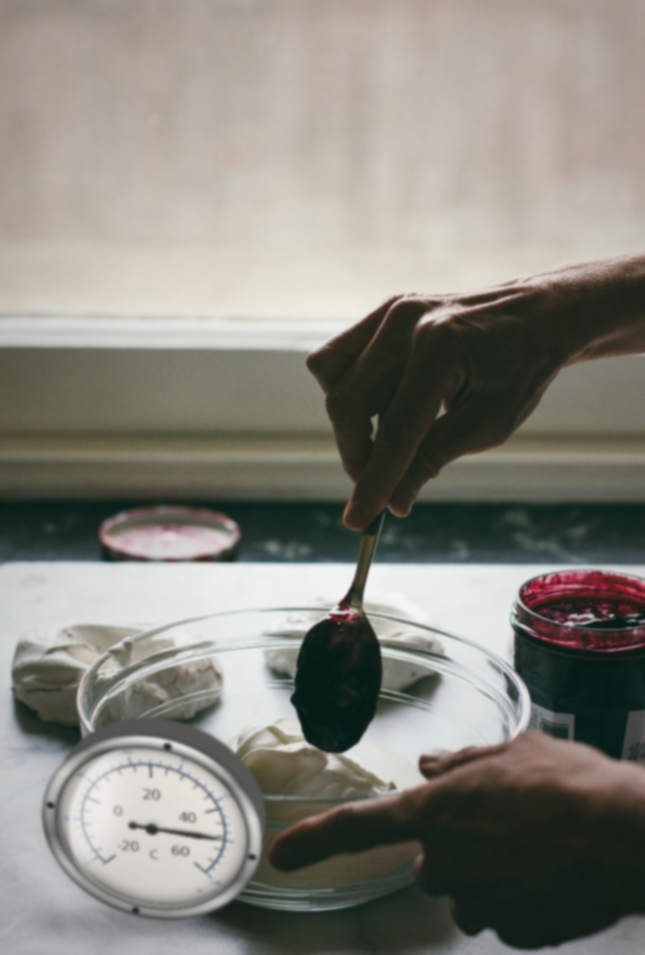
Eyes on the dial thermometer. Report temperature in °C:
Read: 48 °C
